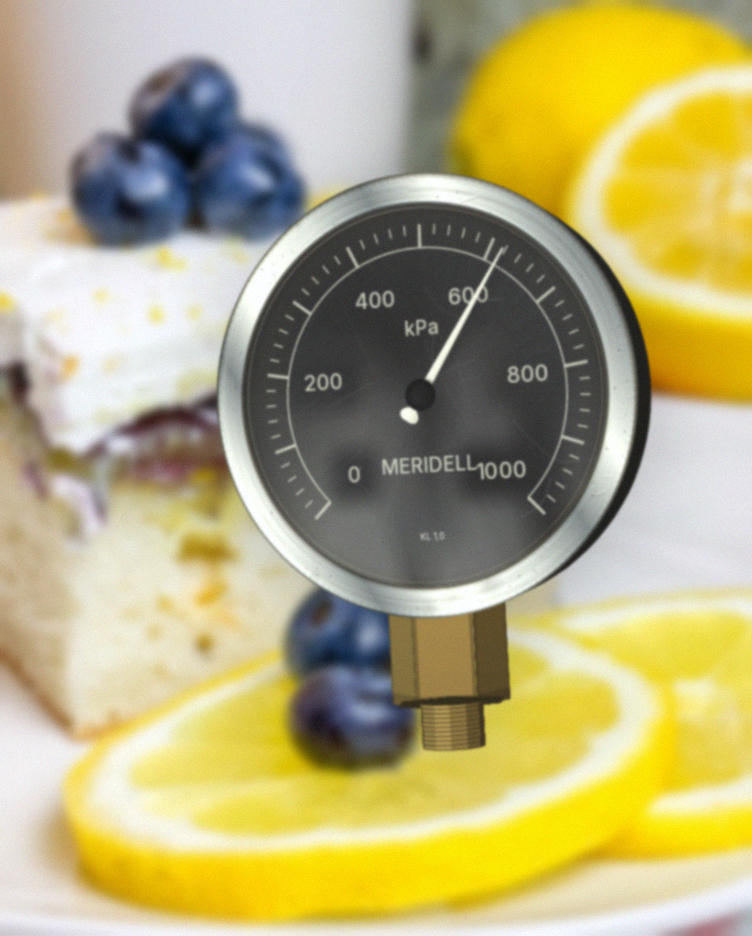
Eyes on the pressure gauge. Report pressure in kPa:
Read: 620 kPa
